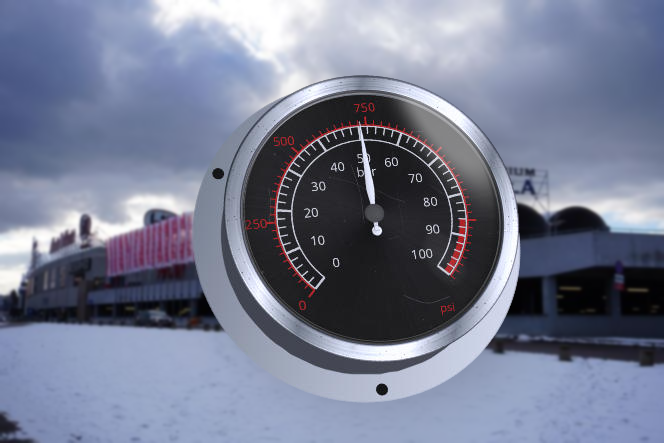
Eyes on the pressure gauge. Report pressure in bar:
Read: 50 bar
